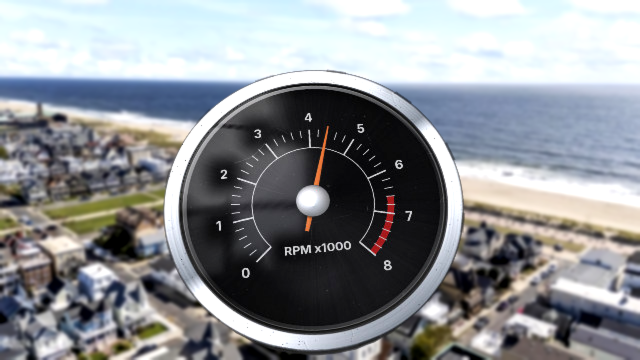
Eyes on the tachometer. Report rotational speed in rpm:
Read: 4400 rpm
